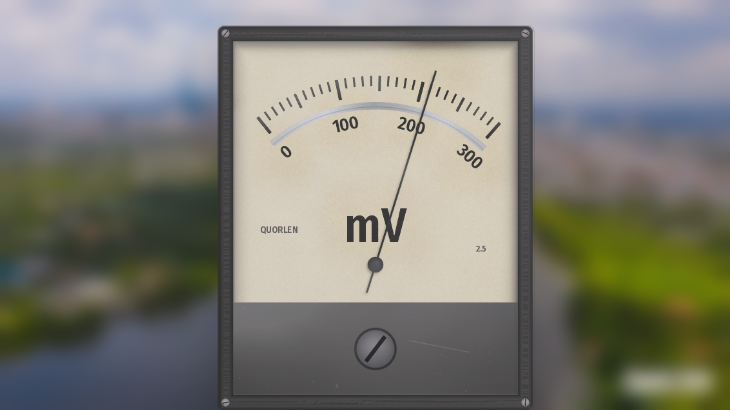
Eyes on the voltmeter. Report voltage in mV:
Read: 210 mV
